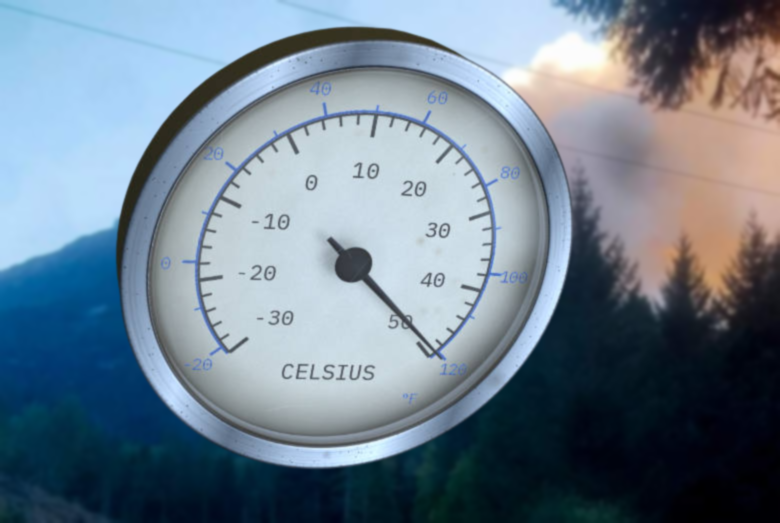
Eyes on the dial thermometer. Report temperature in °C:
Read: 49 °C
